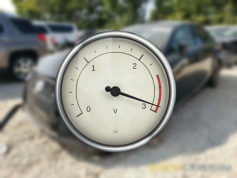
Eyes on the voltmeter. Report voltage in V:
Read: 2.9 V
